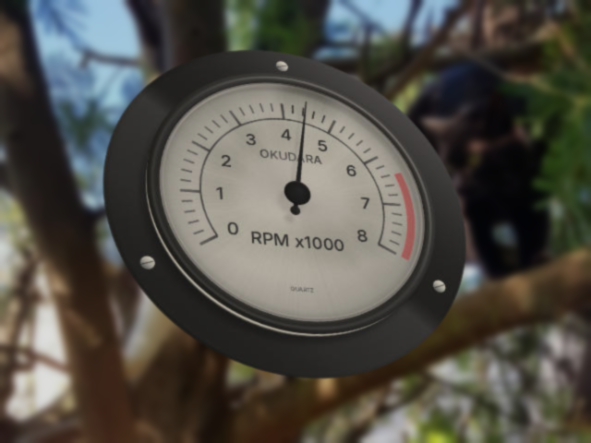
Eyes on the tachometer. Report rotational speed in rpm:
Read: 4400 rpm
